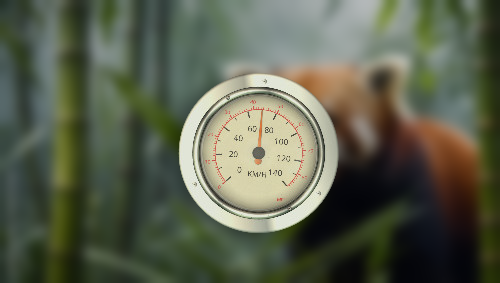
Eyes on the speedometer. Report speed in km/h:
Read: 70 km/h
